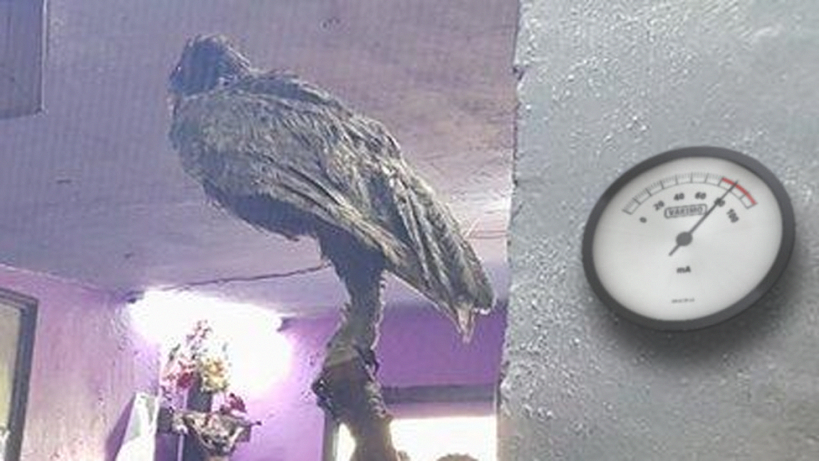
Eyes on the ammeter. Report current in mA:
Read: 80 mA
